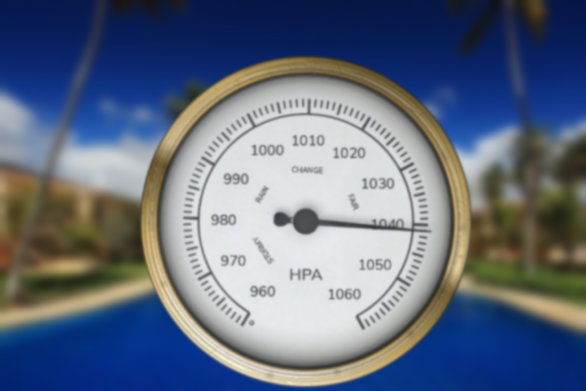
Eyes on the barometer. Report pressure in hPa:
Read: 1041 hPa
